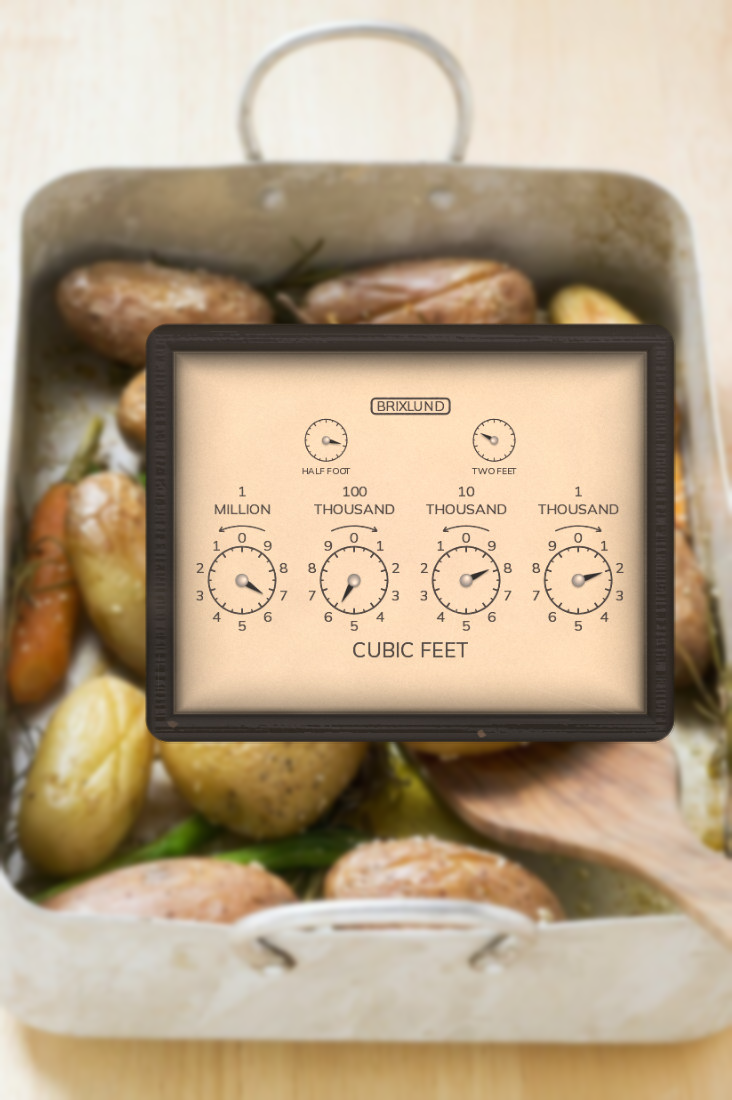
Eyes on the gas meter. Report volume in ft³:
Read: 658200 ft³
